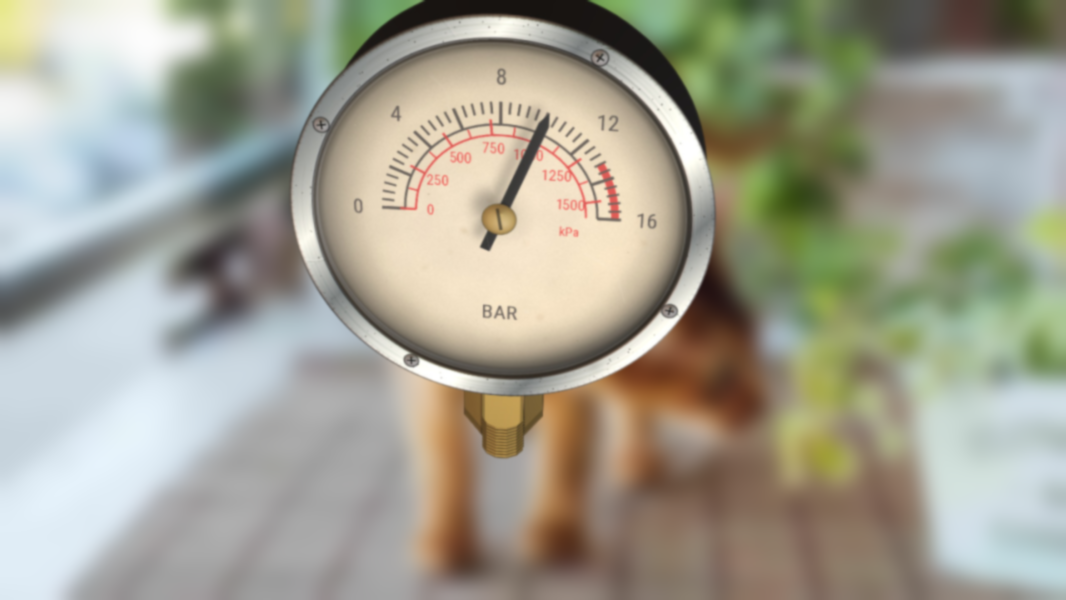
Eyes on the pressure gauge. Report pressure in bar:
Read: 10 bar
